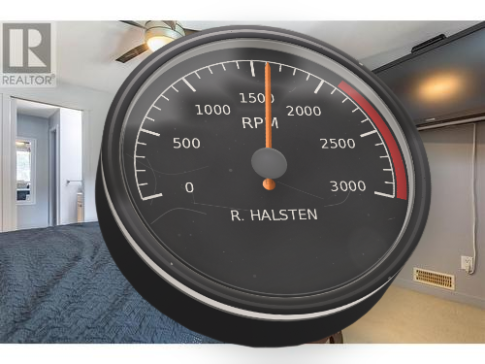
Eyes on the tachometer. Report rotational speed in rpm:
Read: 1600 rpm
